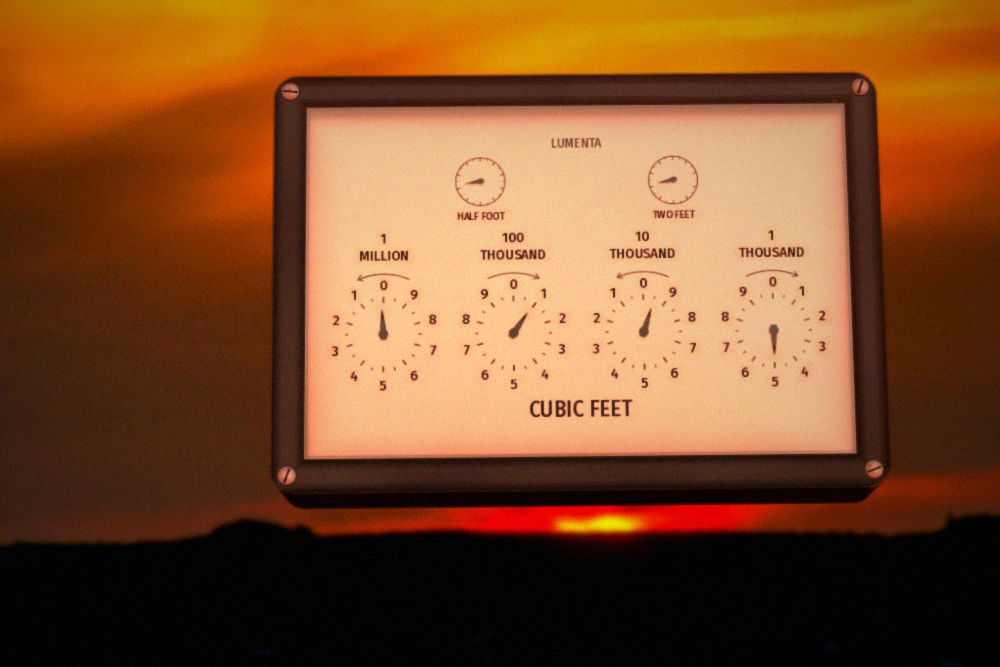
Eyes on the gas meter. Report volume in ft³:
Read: 9500 ft³
